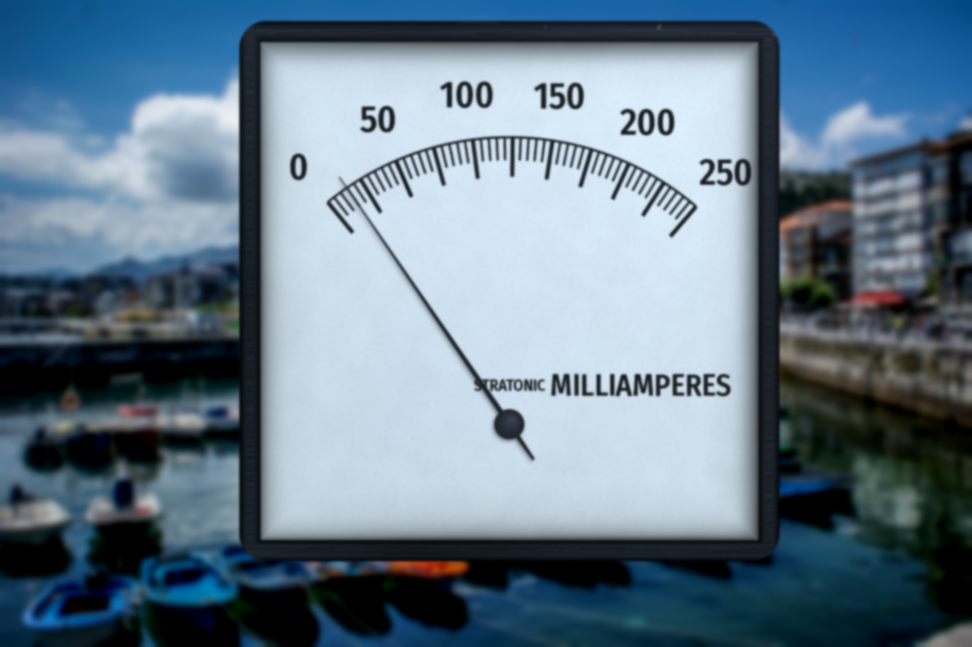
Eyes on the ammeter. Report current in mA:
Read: 15 mA
